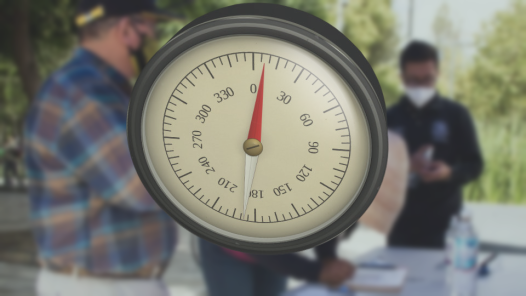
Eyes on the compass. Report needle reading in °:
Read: 7.5 °
